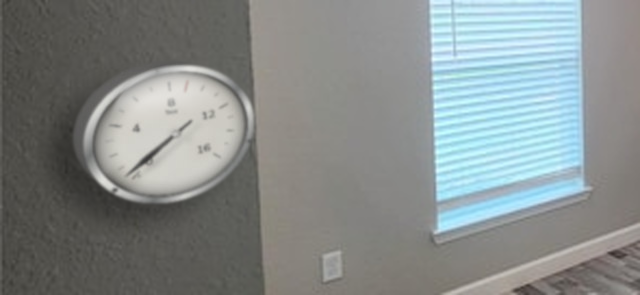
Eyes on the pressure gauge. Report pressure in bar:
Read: 0.5 bar
